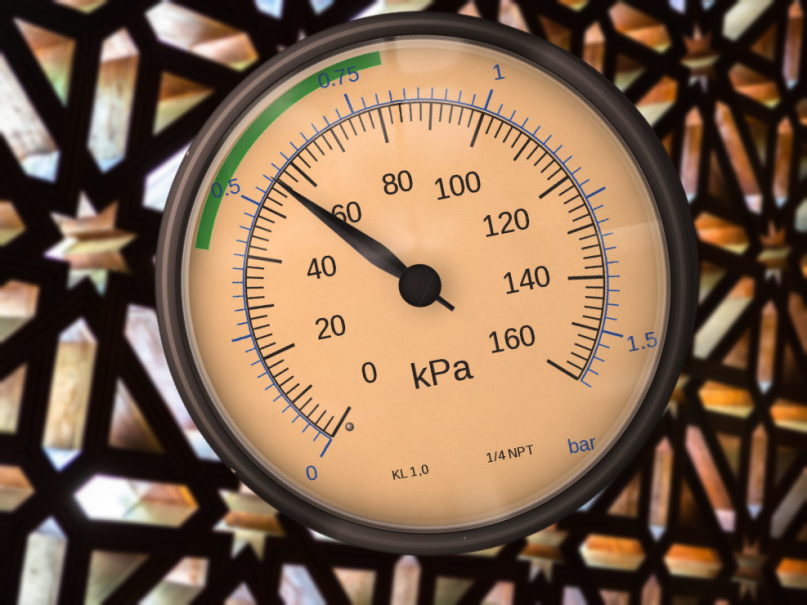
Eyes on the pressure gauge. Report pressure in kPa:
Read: 56 kPa
